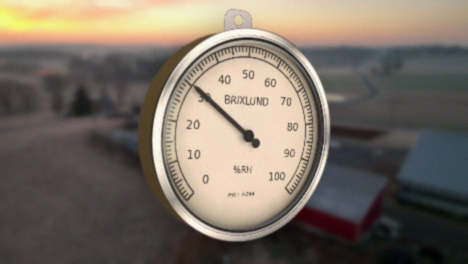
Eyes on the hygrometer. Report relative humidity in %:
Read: 30 %
